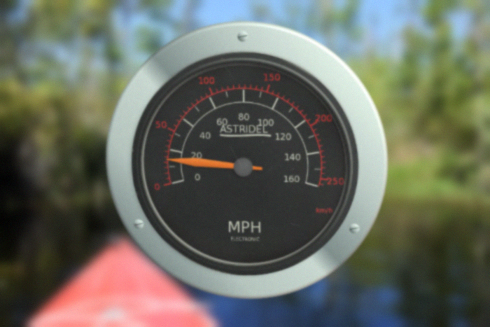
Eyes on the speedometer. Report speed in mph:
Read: 15 mph
